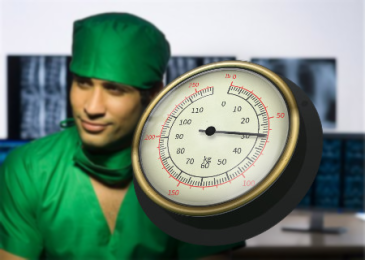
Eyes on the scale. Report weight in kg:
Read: 30 kg
